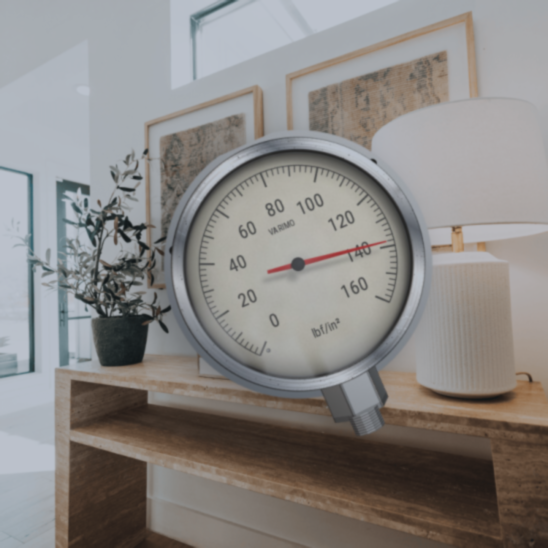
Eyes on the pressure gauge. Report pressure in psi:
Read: 138 psi
